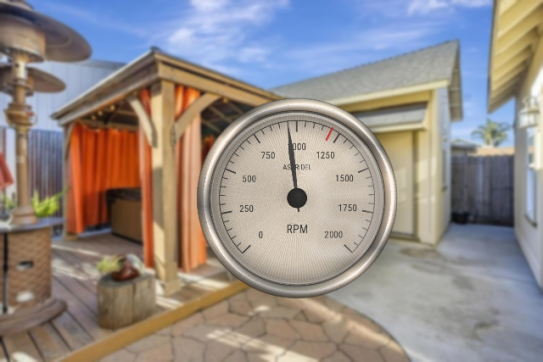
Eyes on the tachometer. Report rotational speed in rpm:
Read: 950 rpm
